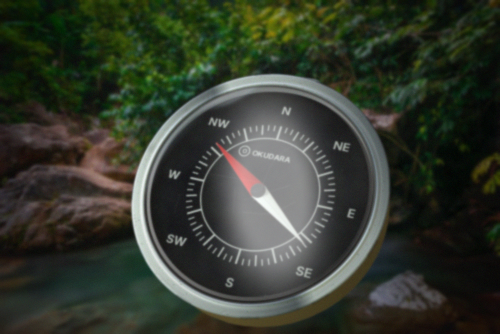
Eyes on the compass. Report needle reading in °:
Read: 305 °
